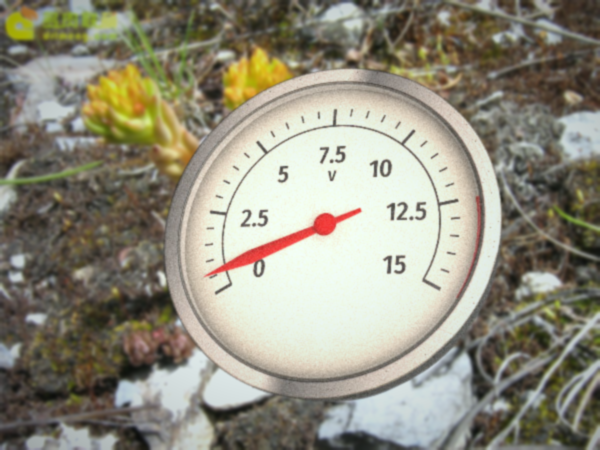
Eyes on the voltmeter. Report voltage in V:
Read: 0.5 V
